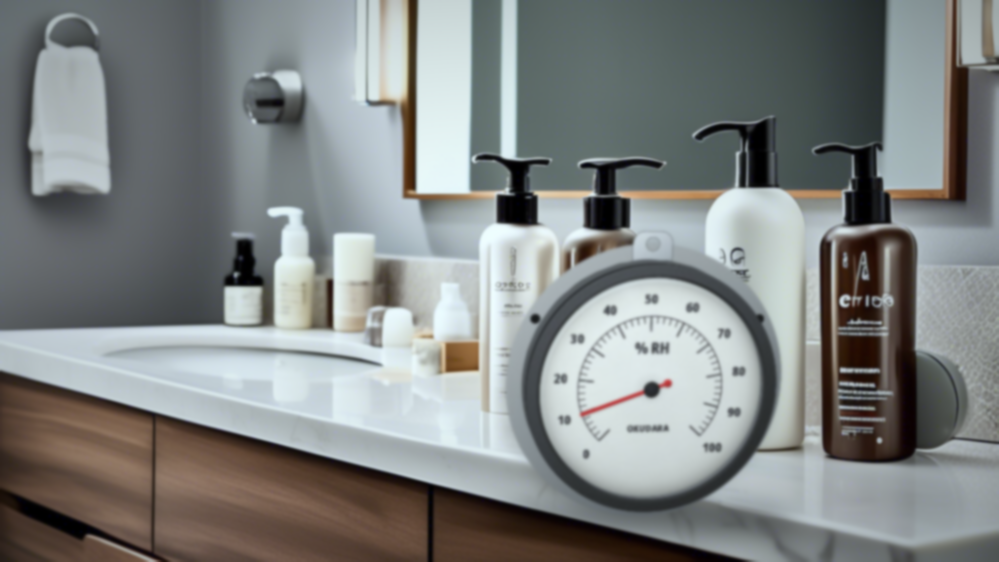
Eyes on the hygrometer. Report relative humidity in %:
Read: 10 %
